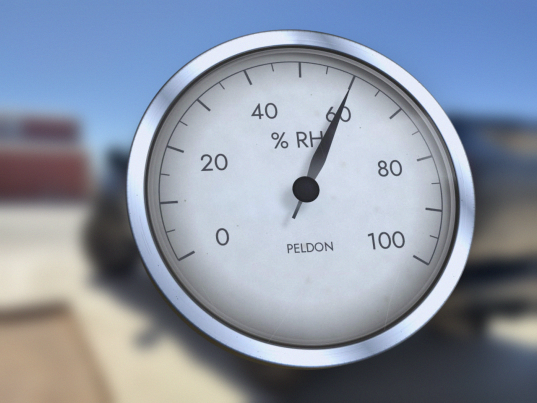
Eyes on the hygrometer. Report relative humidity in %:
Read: 60 %
